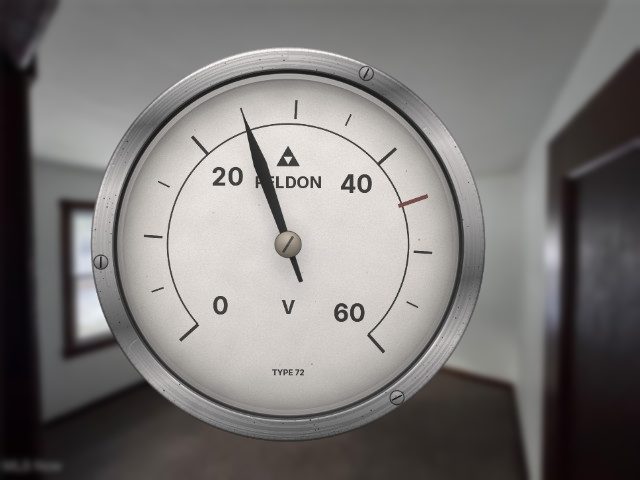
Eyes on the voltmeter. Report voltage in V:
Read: 25 V
